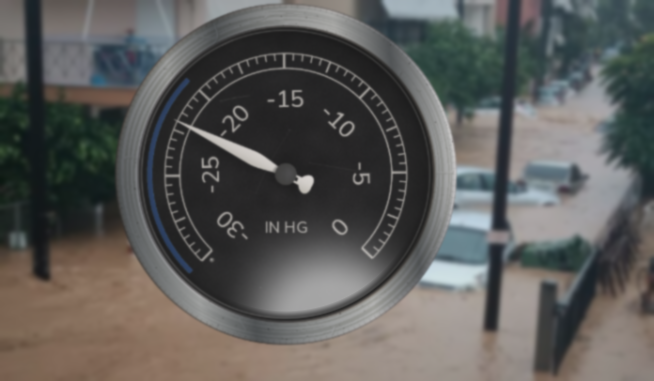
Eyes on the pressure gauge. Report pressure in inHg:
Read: -22 inHg
